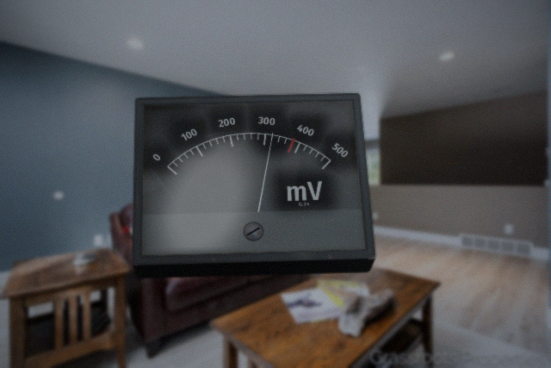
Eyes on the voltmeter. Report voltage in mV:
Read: 320 mV
